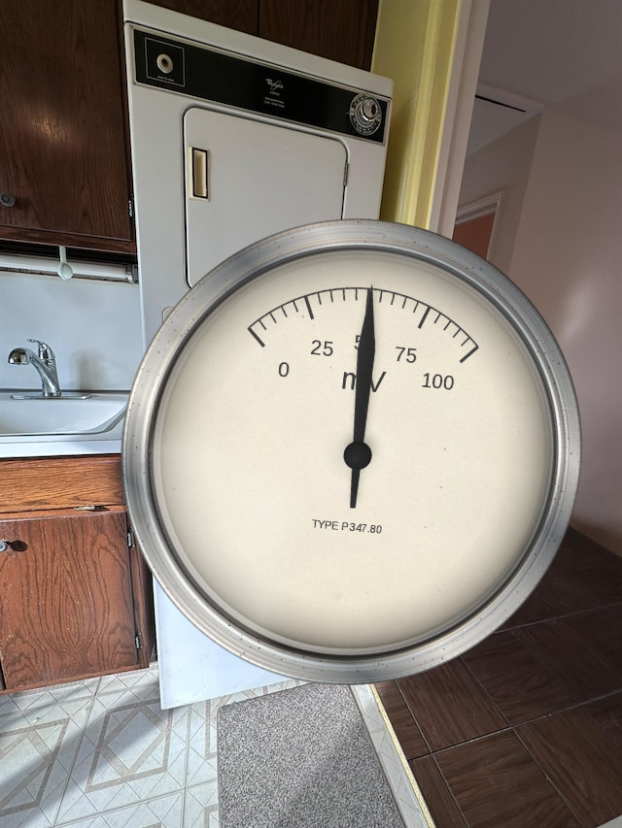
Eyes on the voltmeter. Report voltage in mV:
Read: 50 mV
